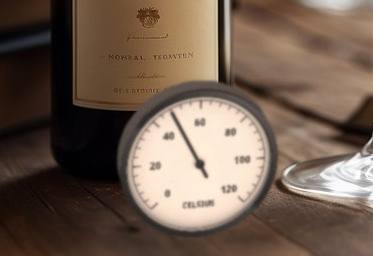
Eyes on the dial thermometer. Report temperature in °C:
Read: 48 °C
